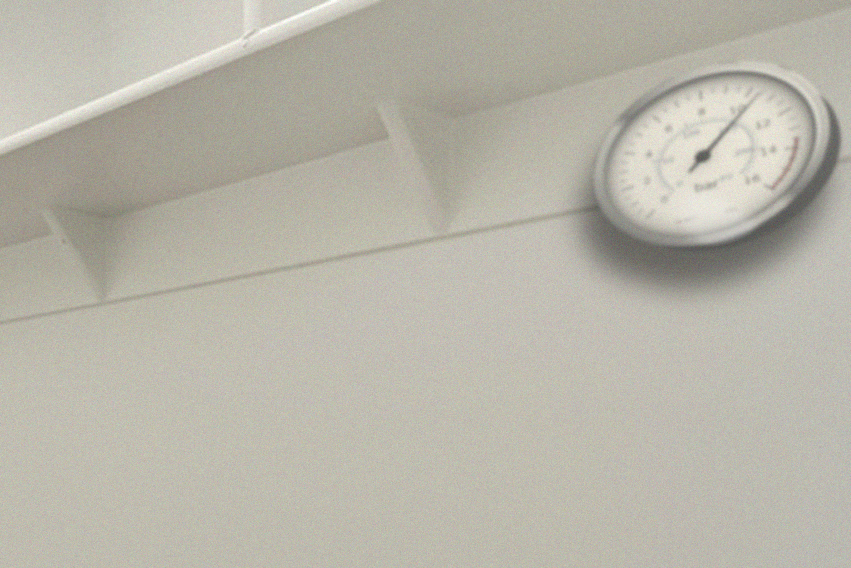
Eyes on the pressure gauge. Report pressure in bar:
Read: 10.5 bar
